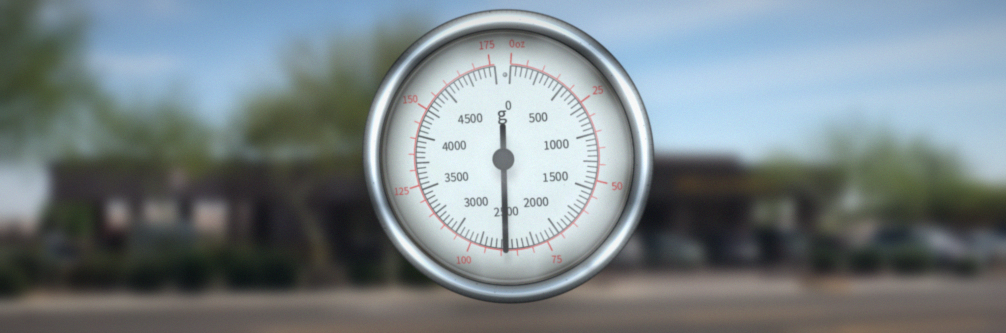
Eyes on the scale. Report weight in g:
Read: 2500 g
